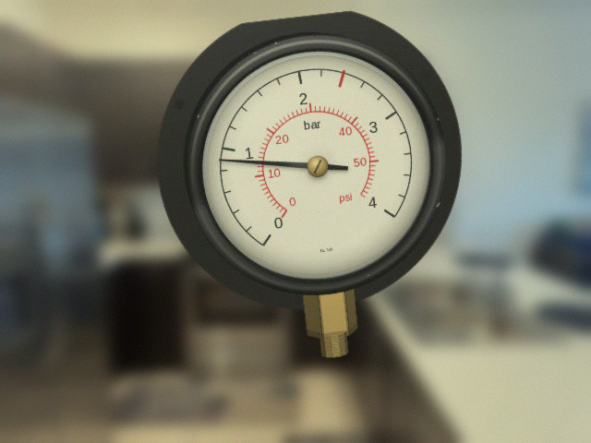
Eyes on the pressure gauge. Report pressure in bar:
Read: 0.9 bar
